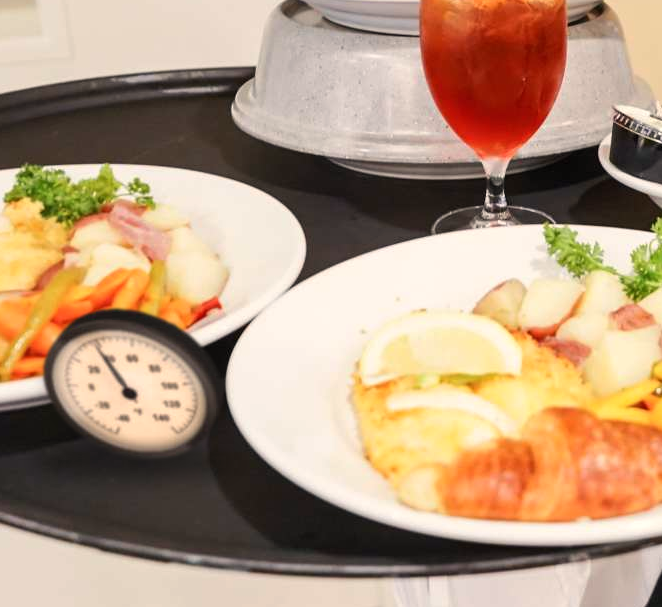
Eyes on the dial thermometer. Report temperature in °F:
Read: 40 °F
